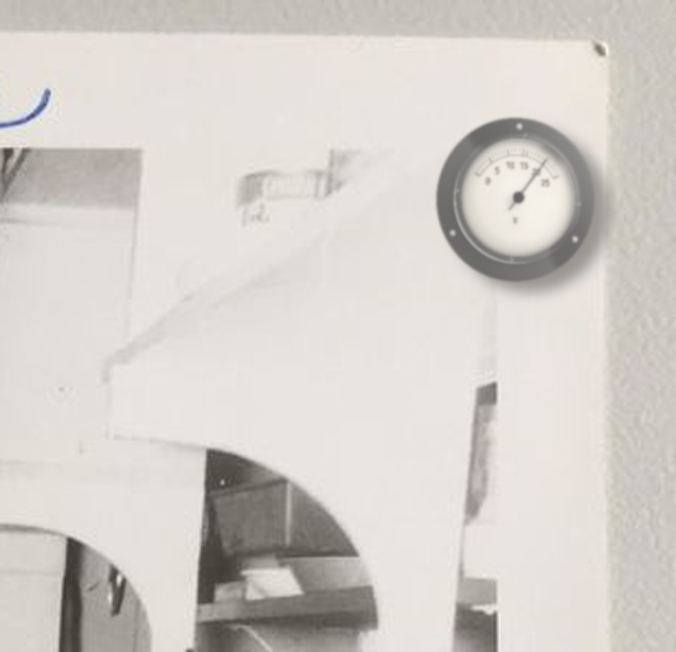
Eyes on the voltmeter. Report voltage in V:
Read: 20 V
